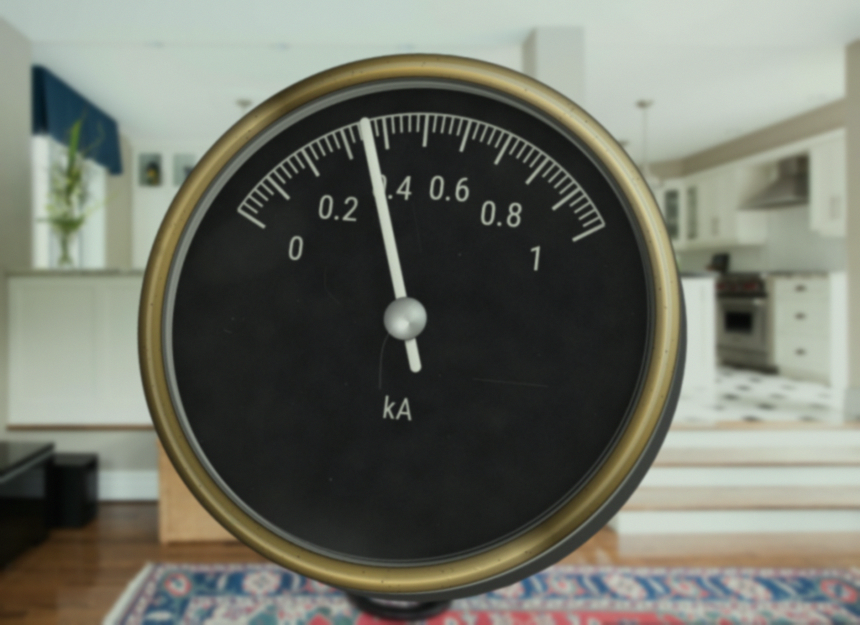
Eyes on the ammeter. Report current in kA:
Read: 0.36 kA
